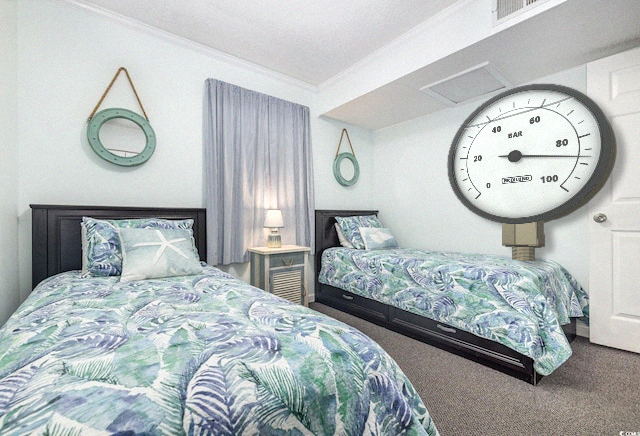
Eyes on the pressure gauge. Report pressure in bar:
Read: 87.5 bar
